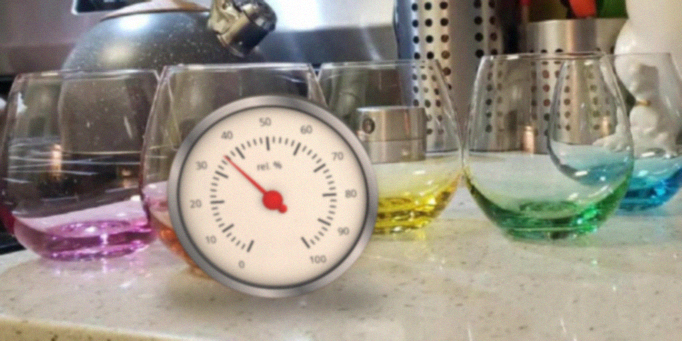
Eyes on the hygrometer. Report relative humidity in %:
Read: 36 %
